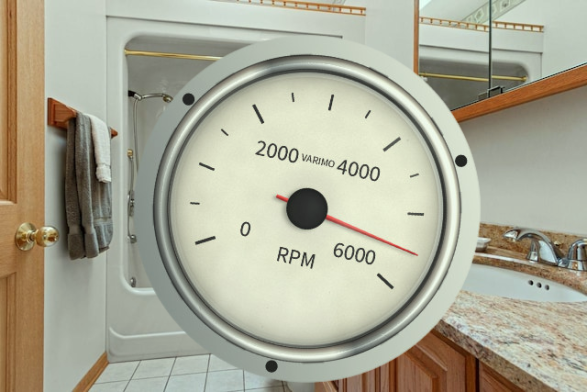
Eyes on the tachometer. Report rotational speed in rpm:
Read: 5500 rpm
